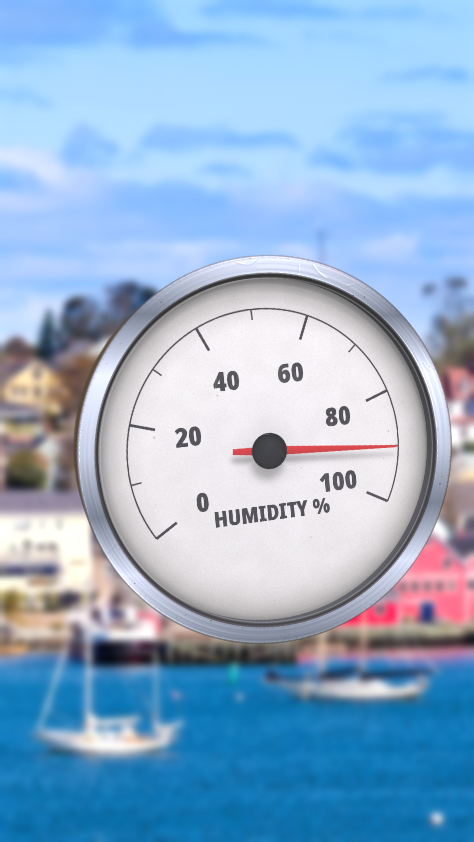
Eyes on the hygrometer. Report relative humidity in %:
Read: 90 %
